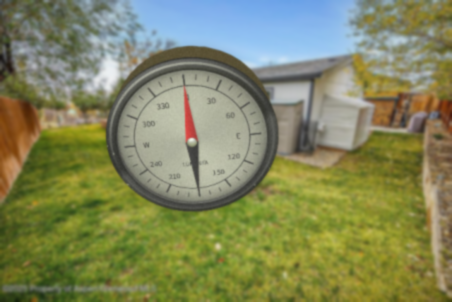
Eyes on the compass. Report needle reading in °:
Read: 0 °
